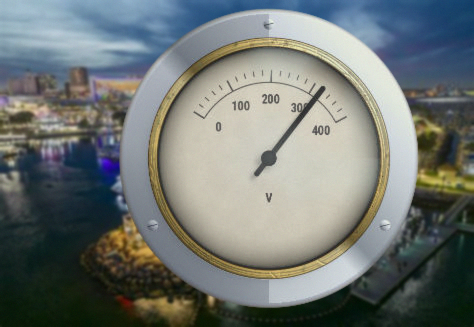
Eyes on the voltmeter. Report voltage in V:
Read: 320 V
